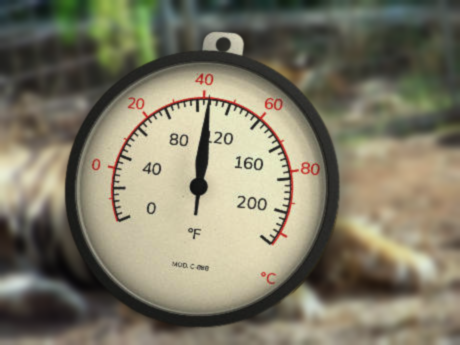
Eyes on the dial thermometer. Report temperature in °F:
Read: 108 °F
